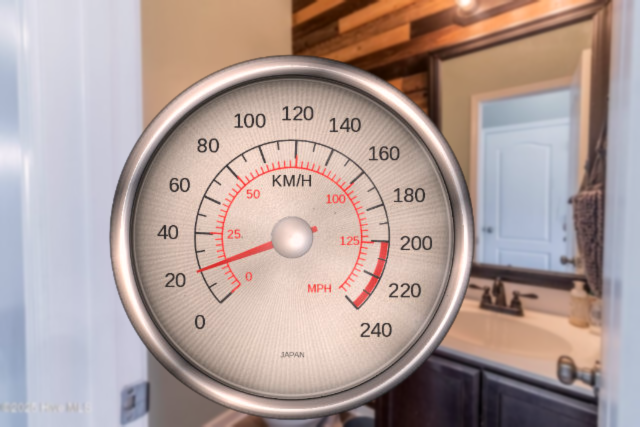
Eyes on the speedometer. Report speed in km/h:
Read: 20 km/h
